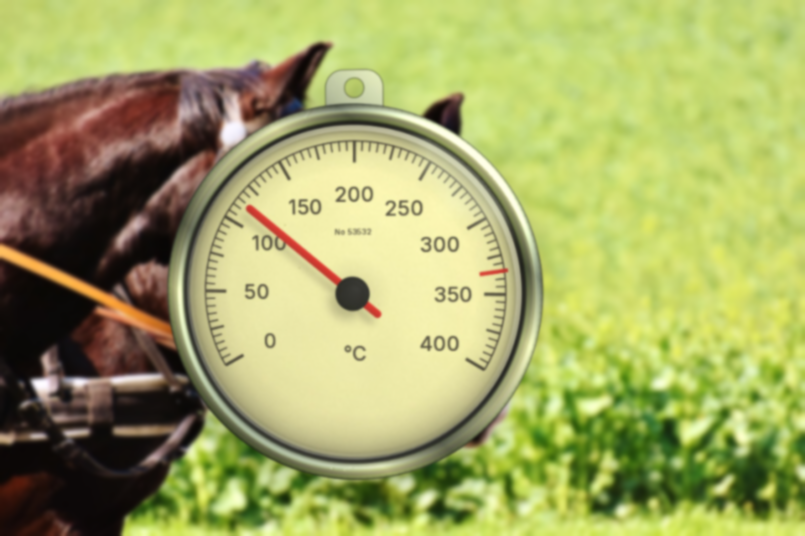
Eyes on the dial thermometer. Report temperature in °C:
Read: 115 °C
